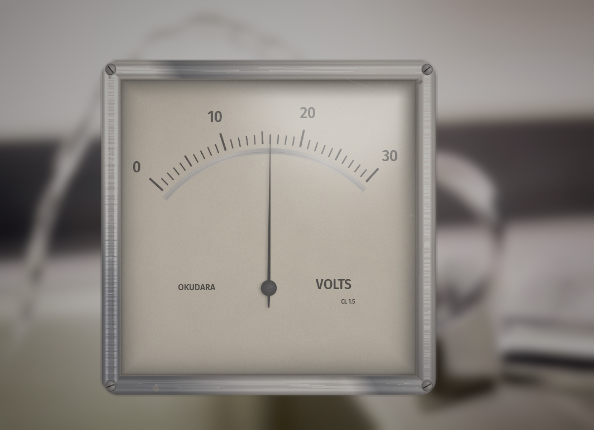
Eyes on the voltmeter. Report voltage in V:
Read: 16 V
